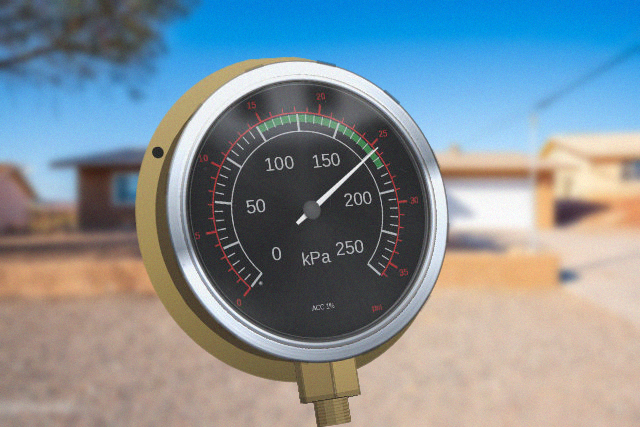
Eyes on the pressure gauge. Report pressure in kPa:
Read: 175 kPa
